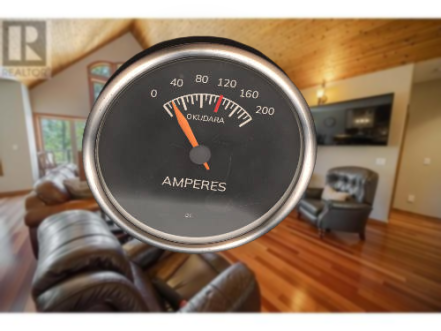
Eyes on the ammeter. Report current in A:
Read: 20 A
